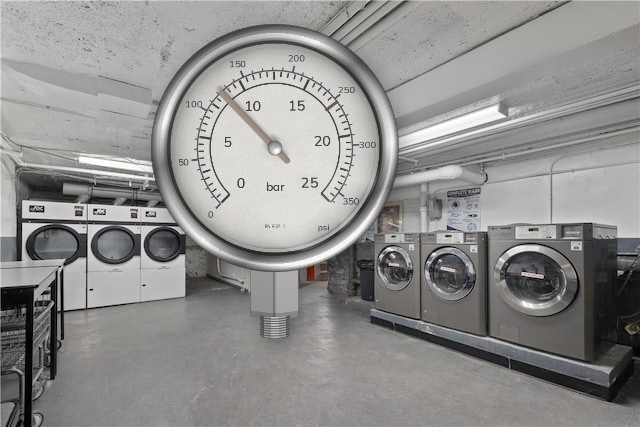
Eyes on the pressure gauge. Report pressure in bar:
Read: 8.5 bar
